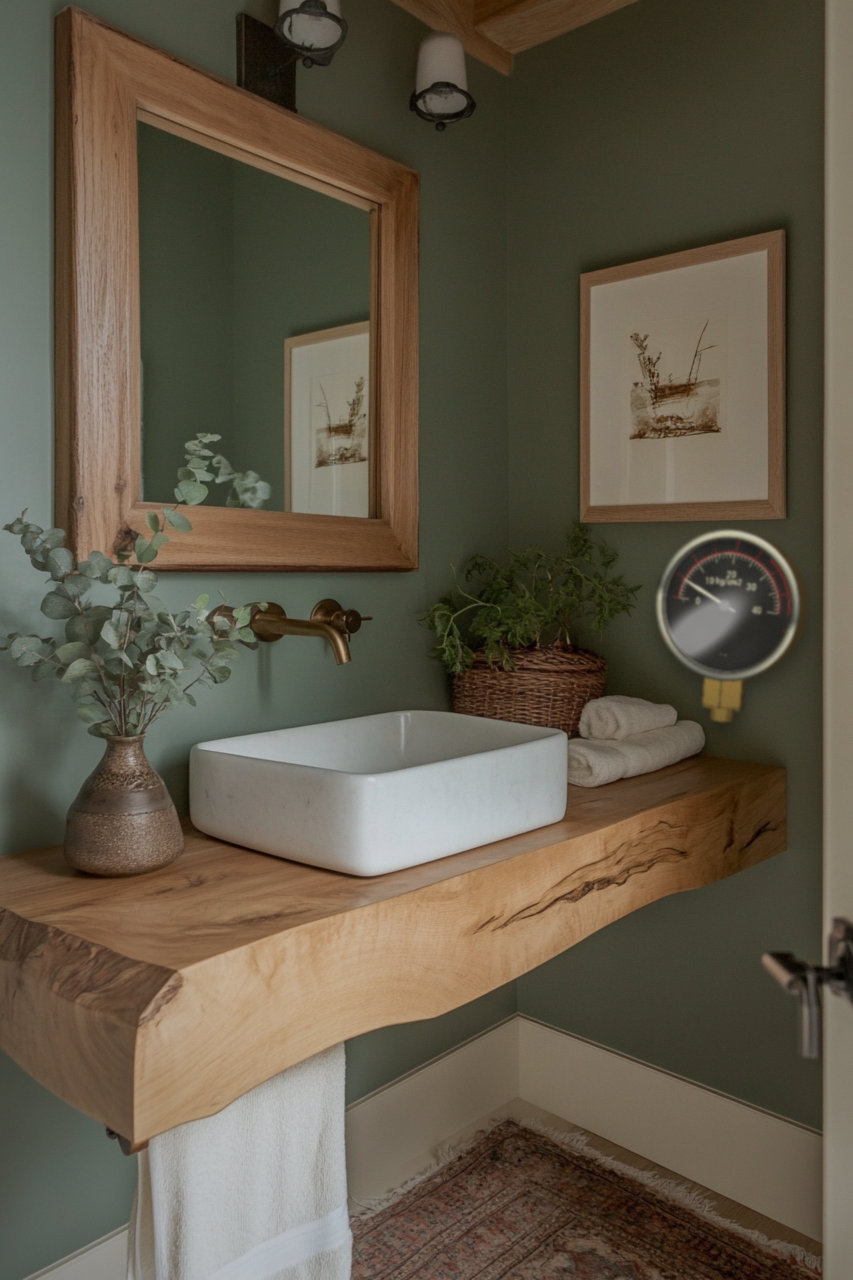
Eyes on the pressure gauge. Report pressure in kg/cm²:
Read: 5 kg/cm²
